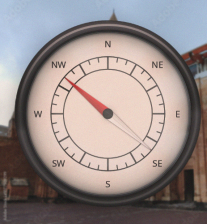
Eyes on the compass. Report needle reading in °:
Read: 310 °
